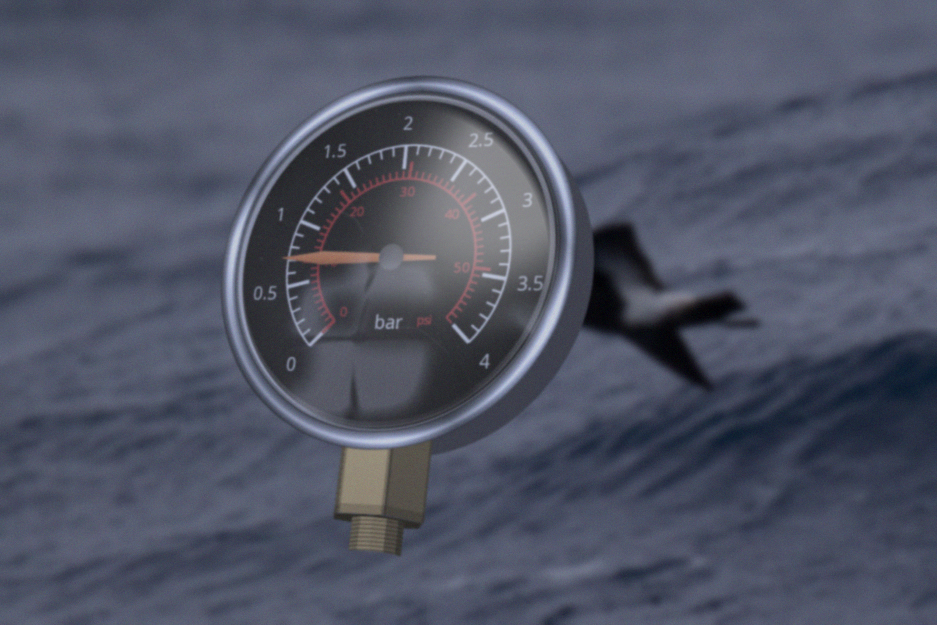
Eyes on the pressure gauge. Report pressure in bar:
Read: 0.7 bar
